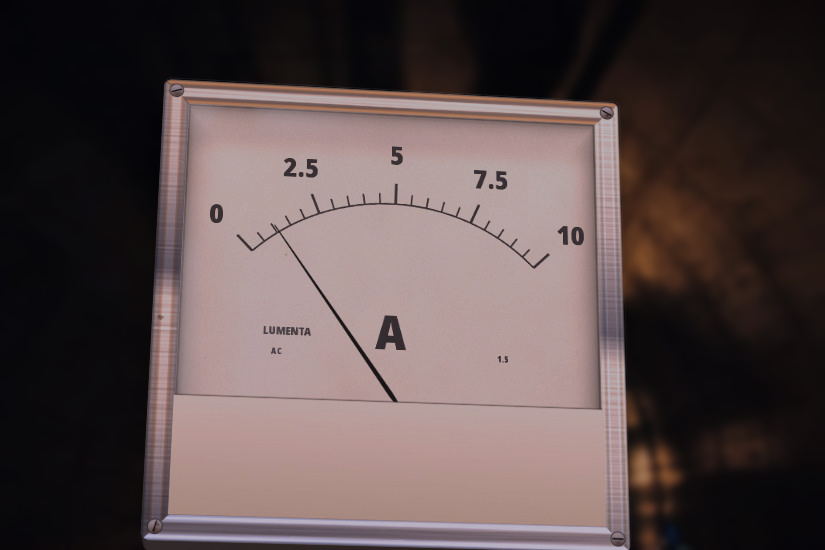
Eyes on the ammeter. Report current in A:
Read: 1 A
